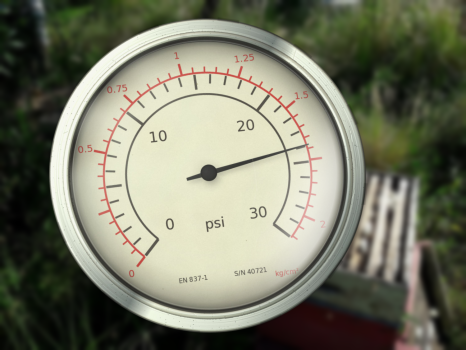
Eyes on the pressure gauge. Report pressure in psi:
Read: 24 psi
